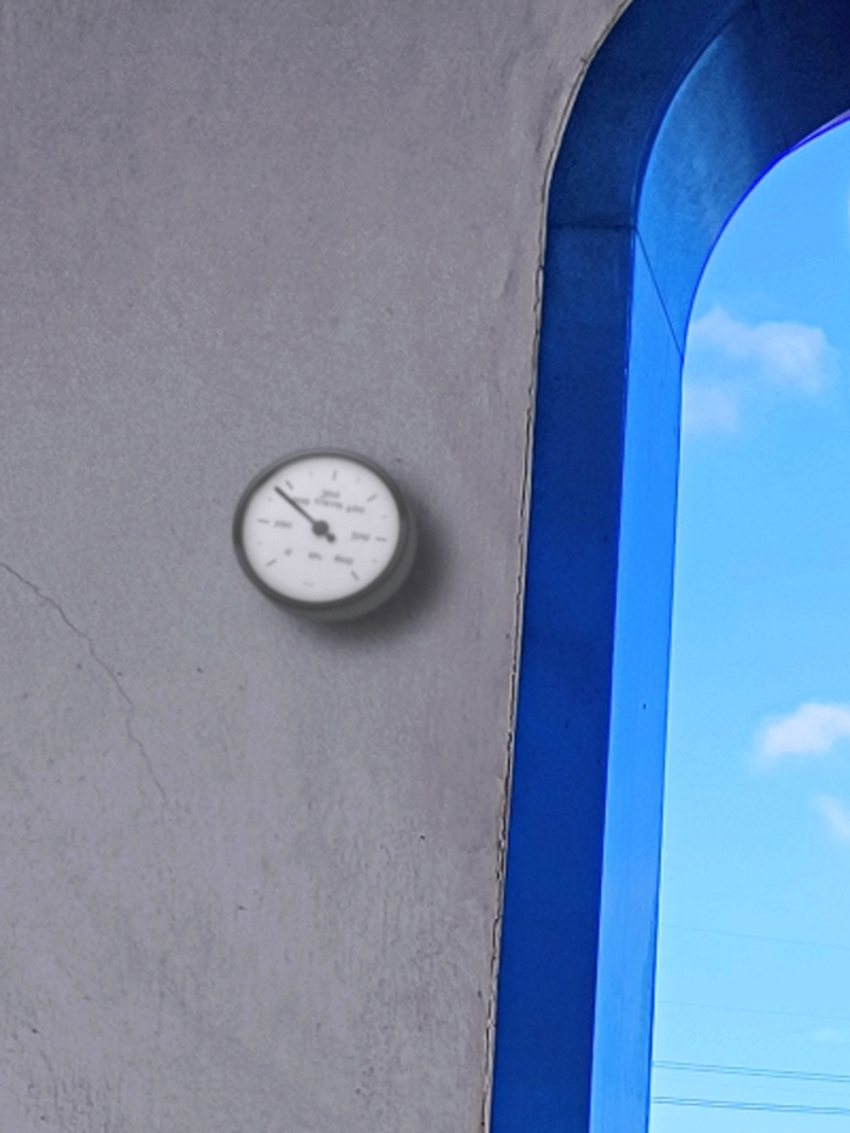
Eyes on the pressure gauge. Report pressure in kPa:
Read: 175 kPa
